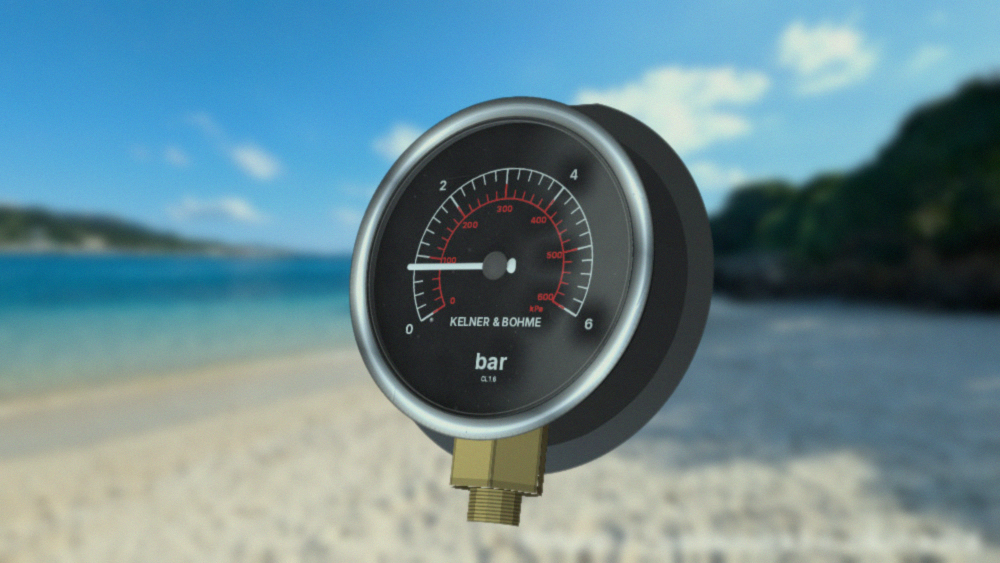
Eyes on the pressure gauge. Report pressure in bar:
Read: 0.8 bar
